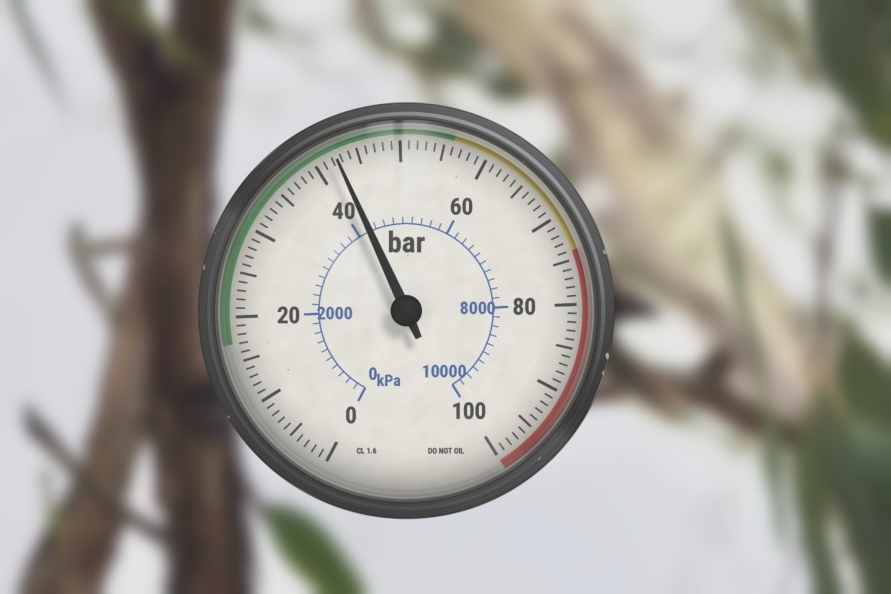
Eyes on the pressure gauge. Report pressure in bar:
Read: 42.5 bar
